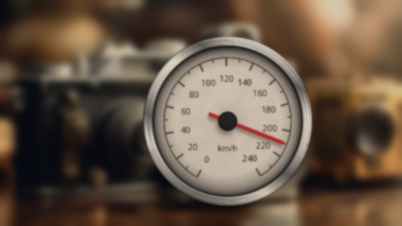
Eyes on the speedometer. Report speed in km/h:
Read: 210 km/h
